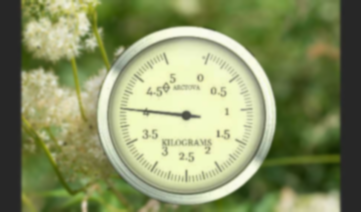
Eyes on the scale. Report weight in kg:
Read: 4 kg
